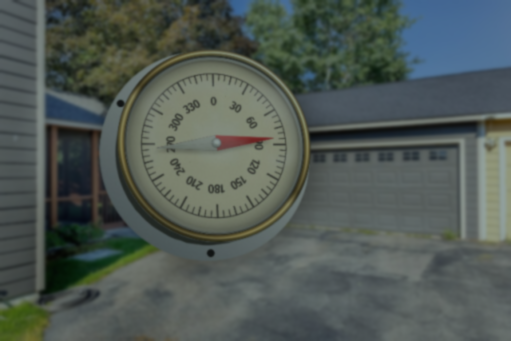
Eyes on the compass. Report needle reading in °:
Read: 85 °
